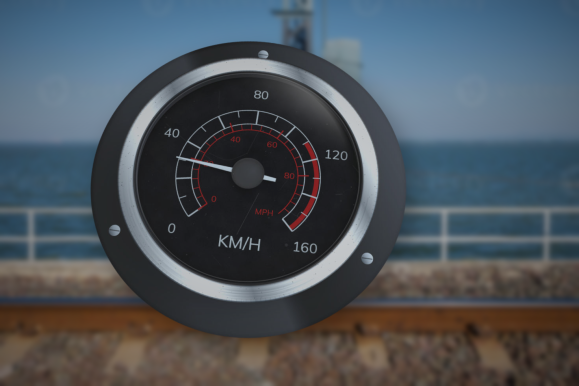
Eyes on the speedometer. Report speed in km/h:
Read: 30 km/h
